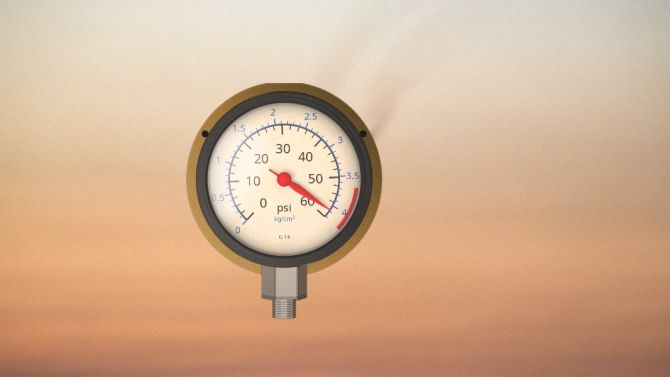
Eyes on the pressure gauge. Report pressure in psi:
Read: 58 psi
